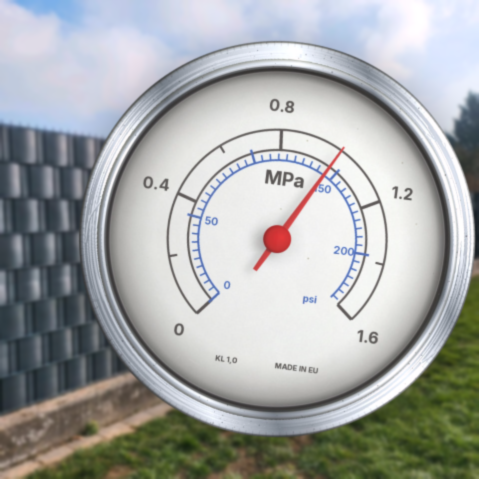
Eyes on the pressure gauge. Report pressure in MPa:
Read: 1 MPa
